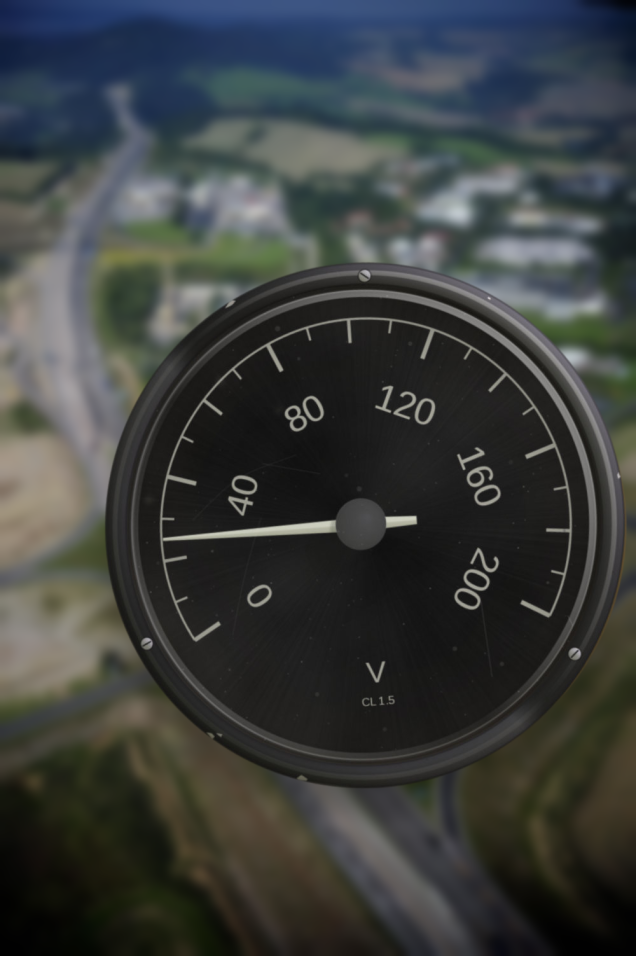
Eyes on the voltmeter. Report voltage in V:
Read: 25 V
